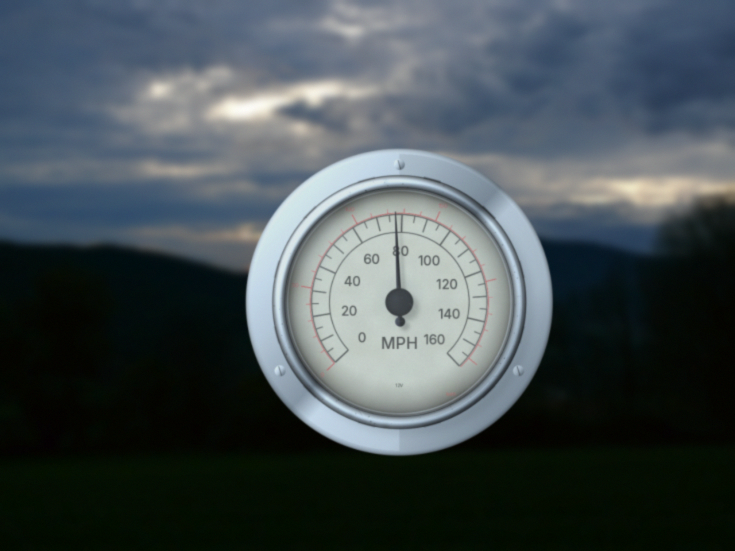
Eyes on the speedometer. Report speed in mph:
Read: 77.5 mph
